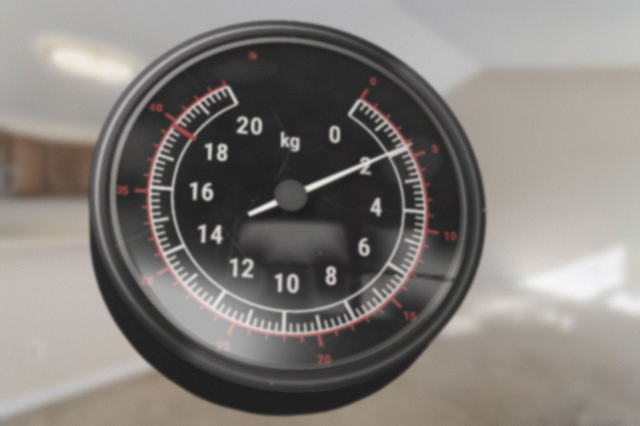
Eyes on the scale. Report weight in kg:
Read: 2 kg
